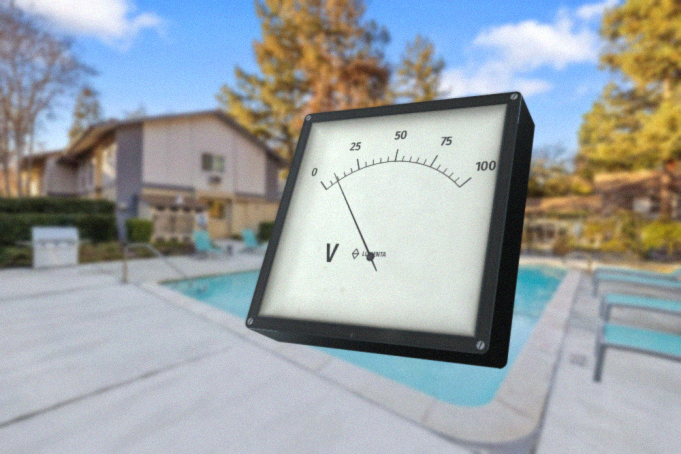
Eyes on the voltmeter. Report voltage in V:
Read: 10 V
